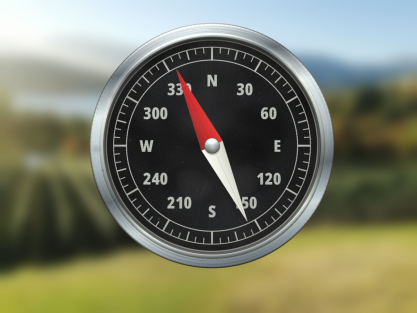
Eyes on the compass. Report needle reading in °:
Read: 335 °
